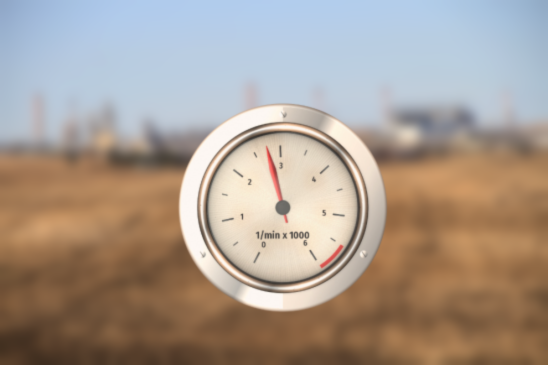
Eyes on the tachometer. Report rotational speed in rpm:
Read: 2750 rpm
